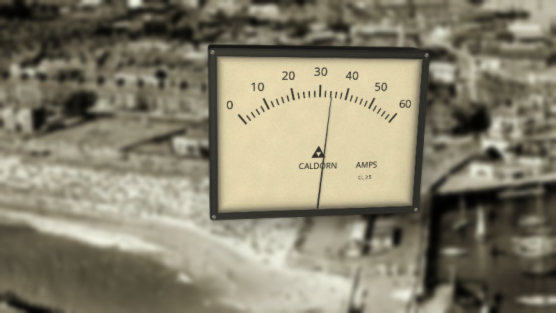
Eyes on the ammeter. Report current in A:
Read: 34 A
